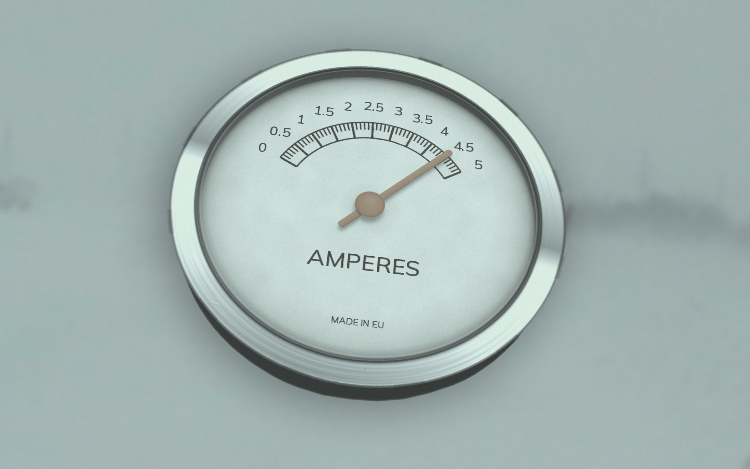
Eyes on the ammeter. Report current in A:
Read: 4.5 A
